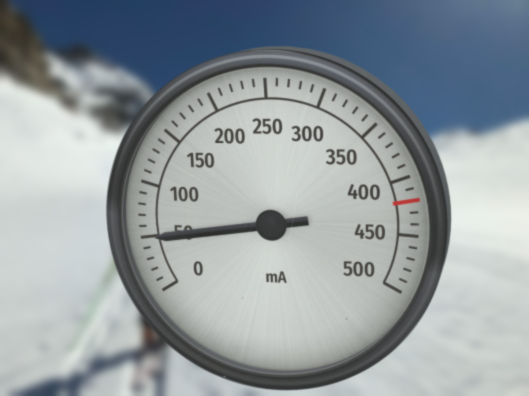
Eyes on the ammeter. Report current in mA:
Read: 50 mA
